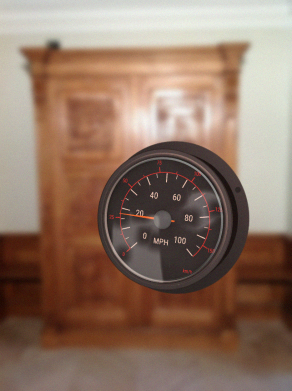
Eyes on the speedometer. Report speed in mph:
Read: 17.5 mph
